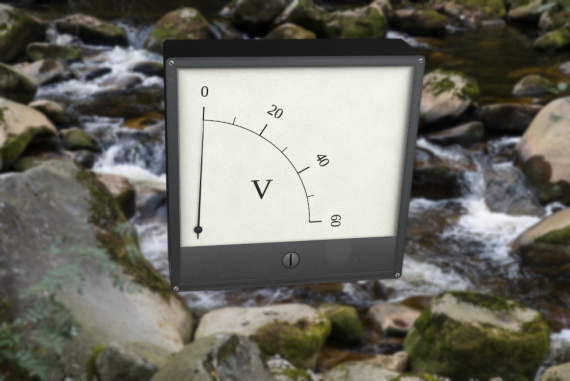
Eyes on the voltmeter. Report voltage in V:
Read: 0 V
